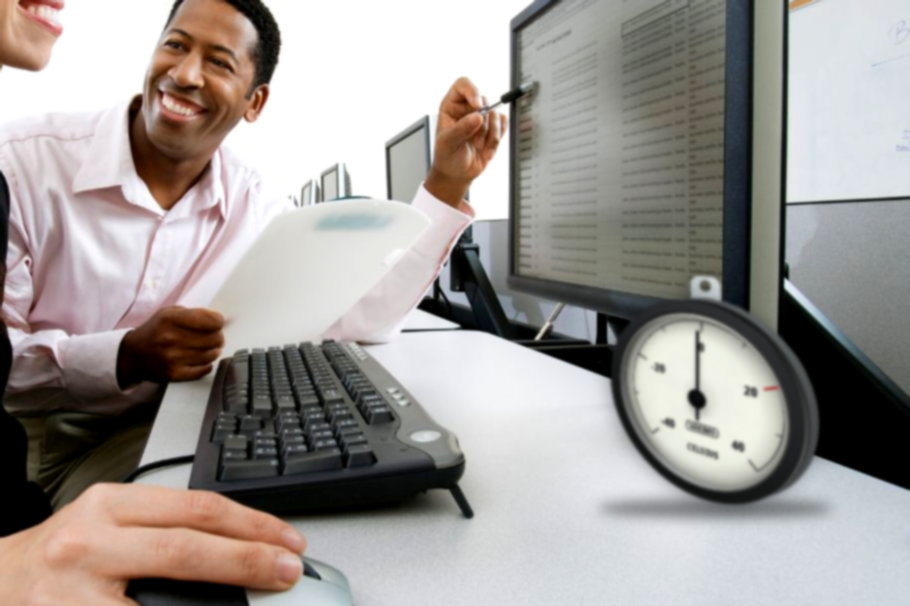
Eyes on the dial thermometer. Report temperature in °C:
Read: 0 °C
